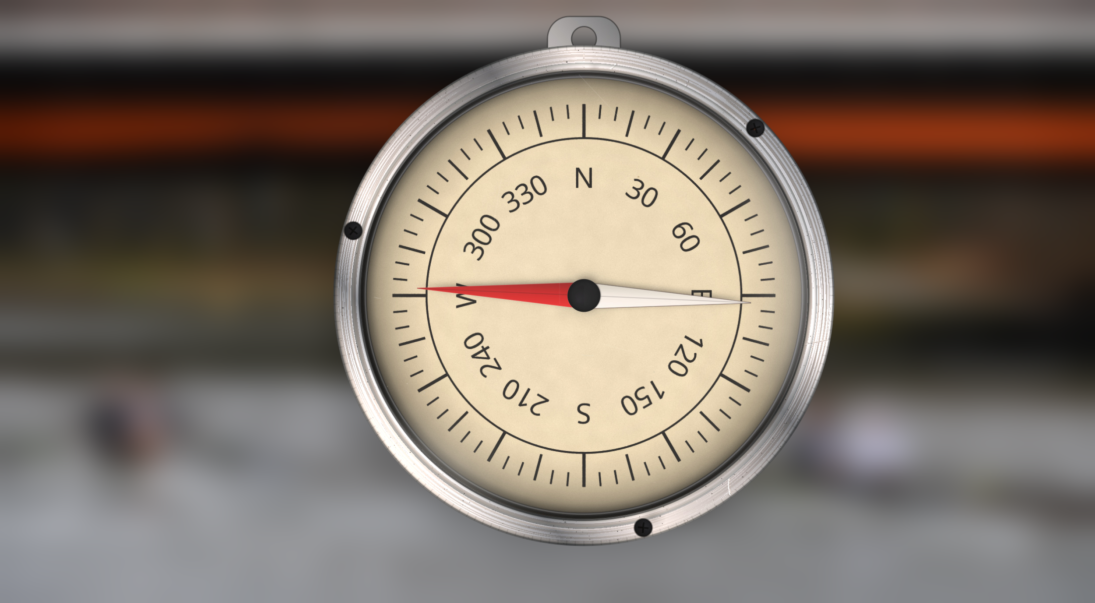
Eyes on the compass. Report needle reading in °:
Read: 272.5 °
